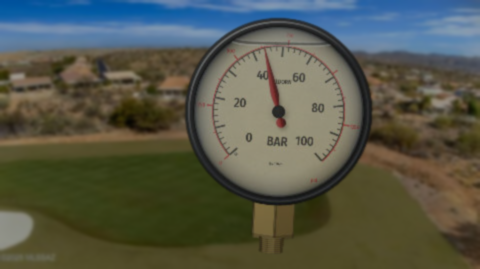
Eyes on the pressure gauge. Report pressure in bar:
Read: 44 bar
